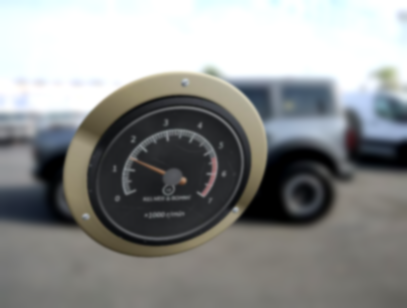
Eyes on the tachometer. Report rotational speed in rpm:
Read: 1500 rpm
